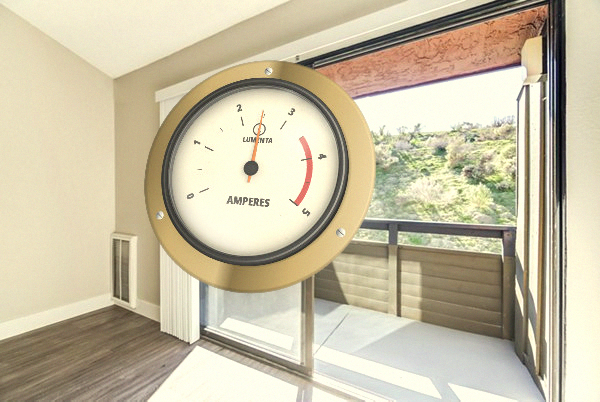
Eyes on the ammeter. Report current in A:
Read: 2.5 A
